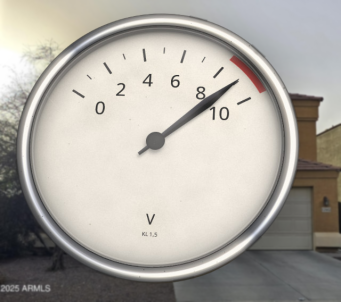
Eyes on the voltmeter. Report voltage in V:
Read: 9 V
